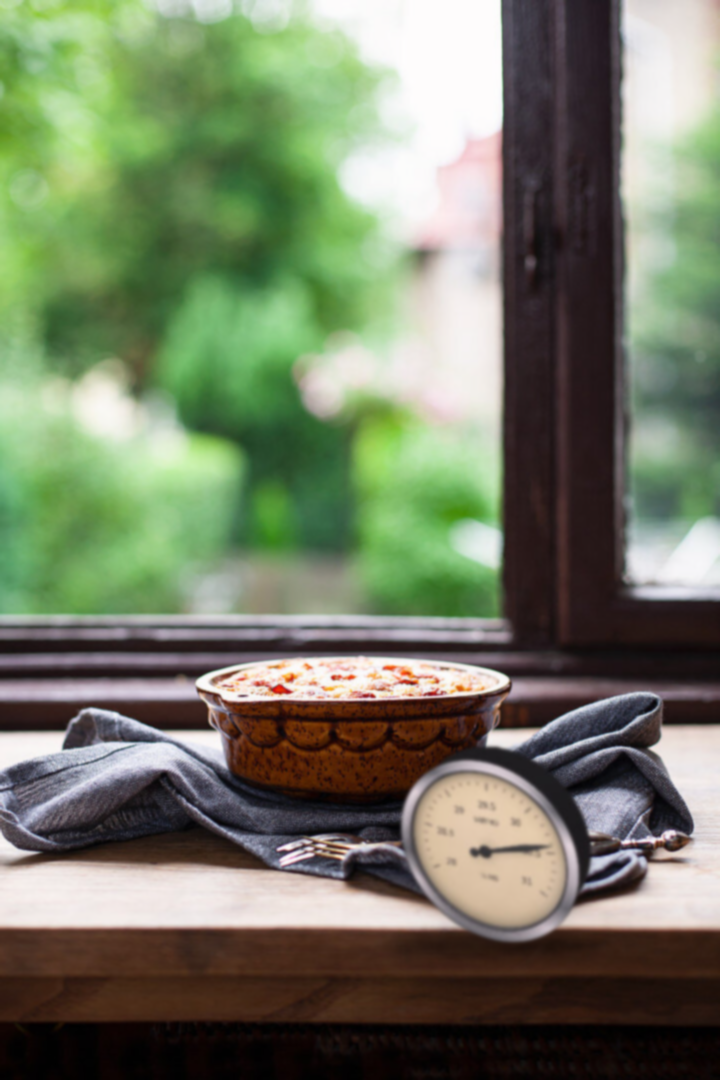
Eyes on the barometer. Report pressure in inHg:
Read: 30.4 inHg
